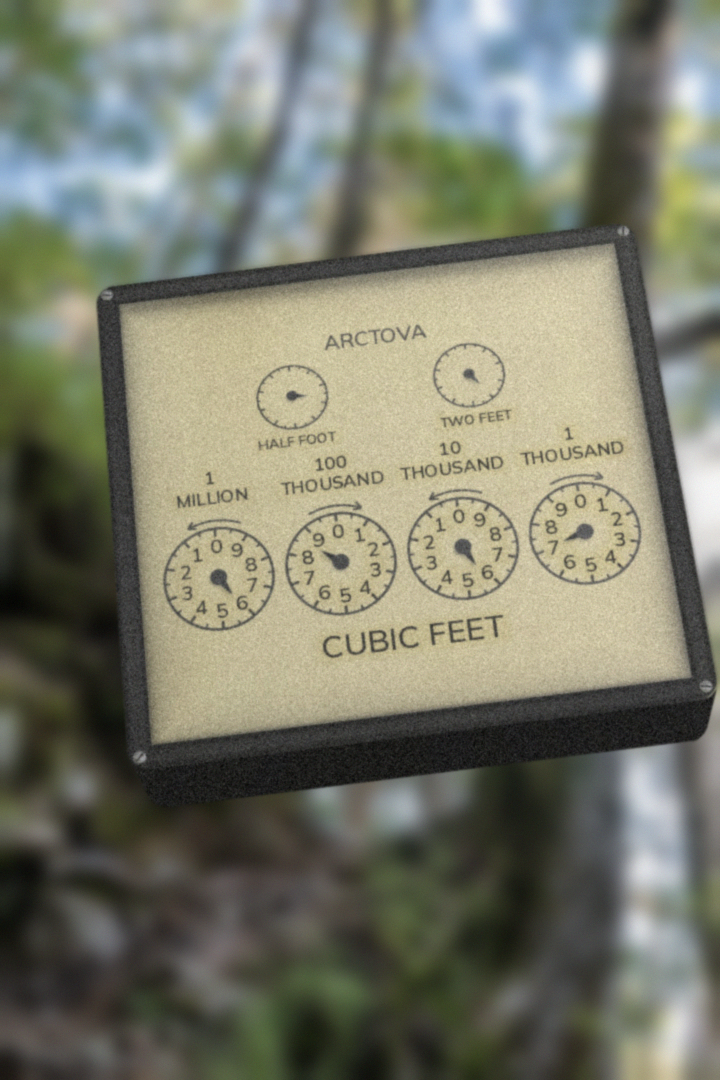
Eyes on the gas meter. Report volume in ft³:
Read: 585700 ft³
